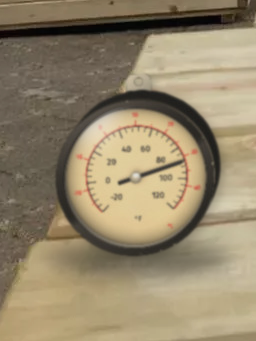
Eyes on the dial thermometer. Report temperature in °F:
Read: 88 °F
